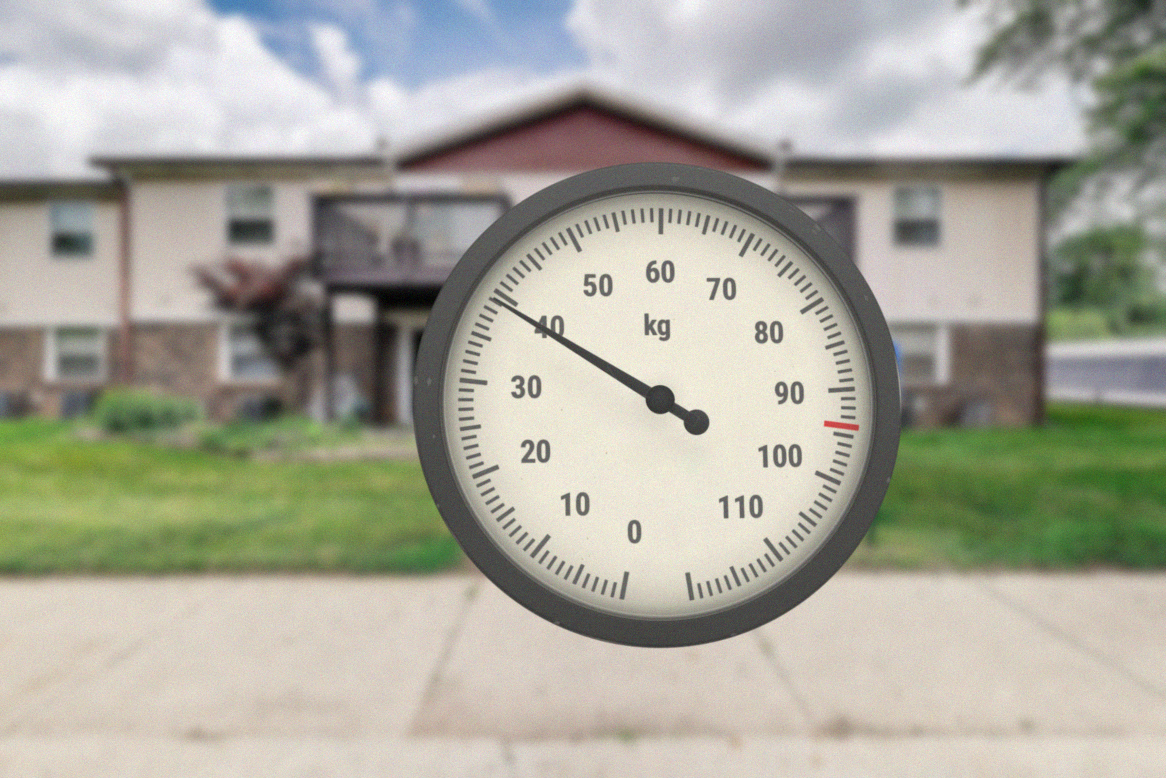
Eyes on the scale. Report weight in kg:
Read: 39 kg
